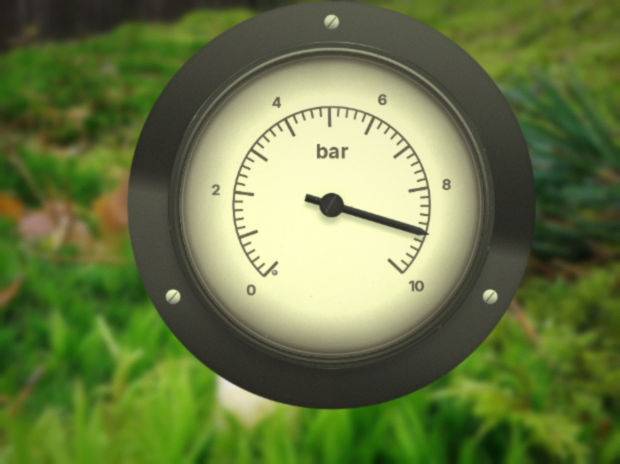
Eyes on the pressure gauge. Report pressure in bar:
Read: 9 bar
